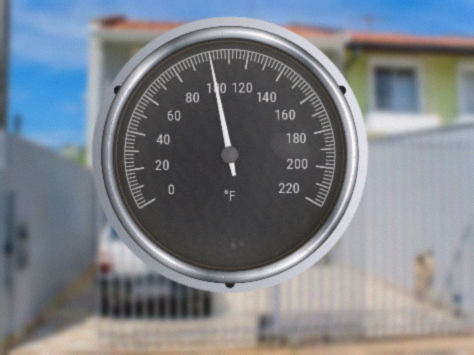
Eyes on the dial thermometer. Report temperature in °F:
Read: 100 °F
